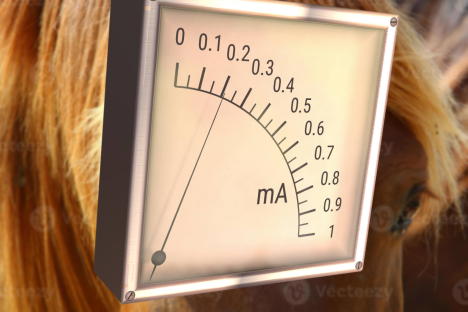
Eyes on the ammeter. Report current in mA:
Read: 0.2 mA
